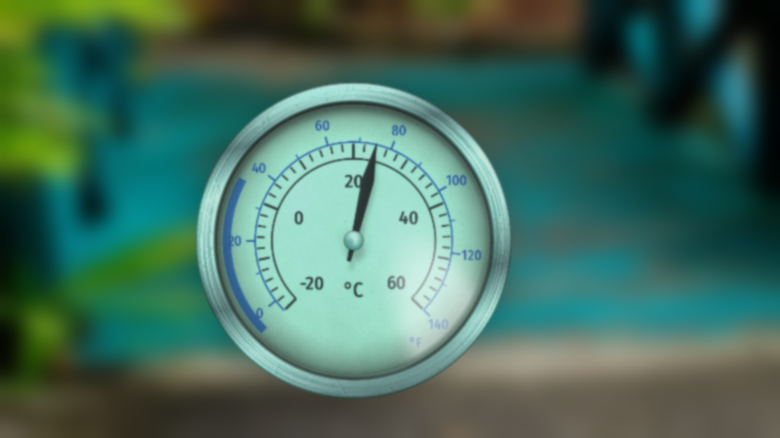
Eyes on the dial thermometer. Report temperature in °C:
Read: 24 °C
